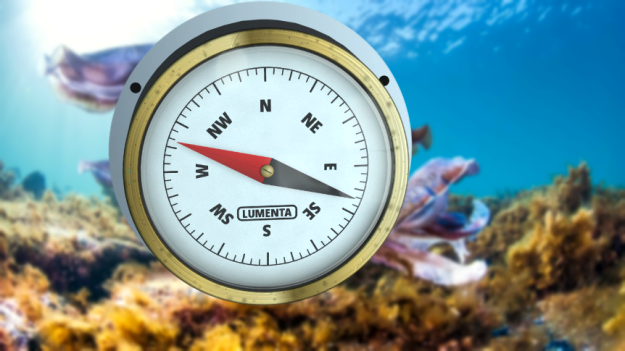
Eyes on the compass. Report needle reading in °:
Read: 290 °
